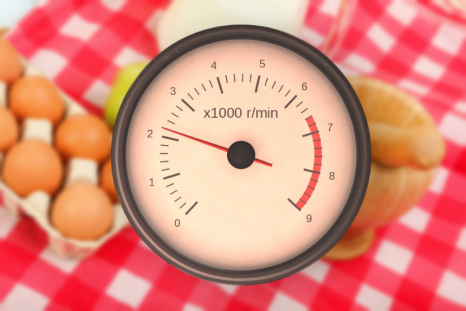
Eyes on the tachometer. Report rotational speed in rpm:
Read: 2200 rpm
